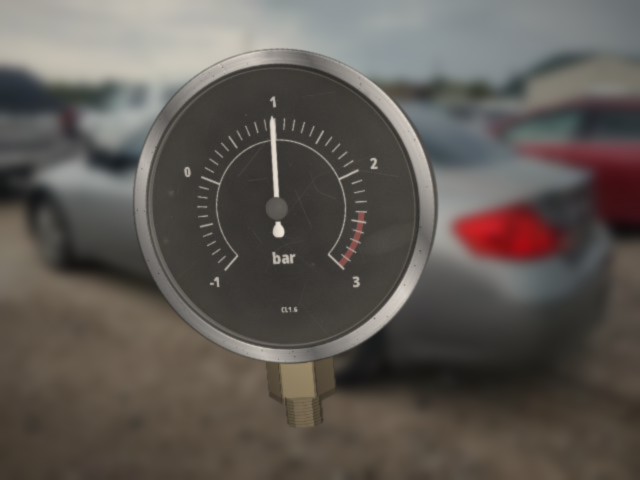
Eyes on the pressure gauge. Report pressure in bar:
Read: 1 bar
